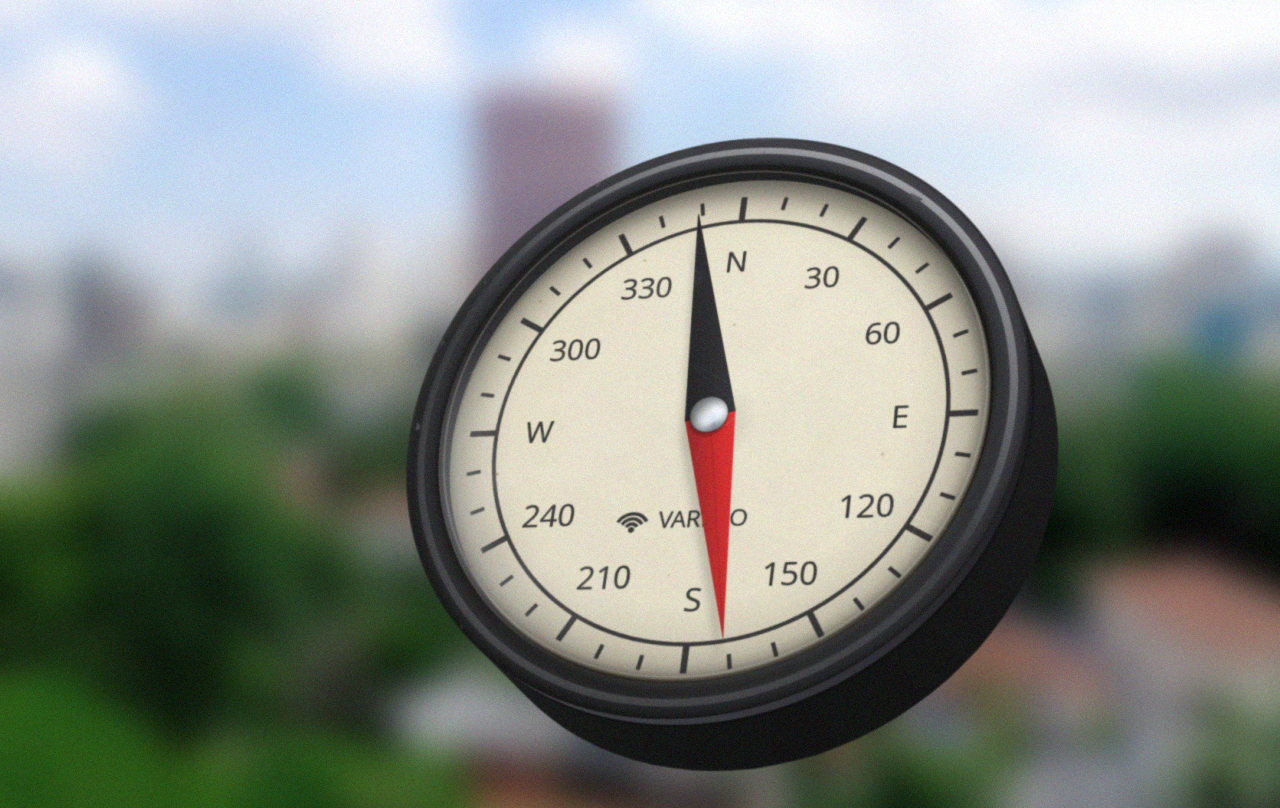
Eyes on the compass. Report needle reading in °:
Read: 170 °
